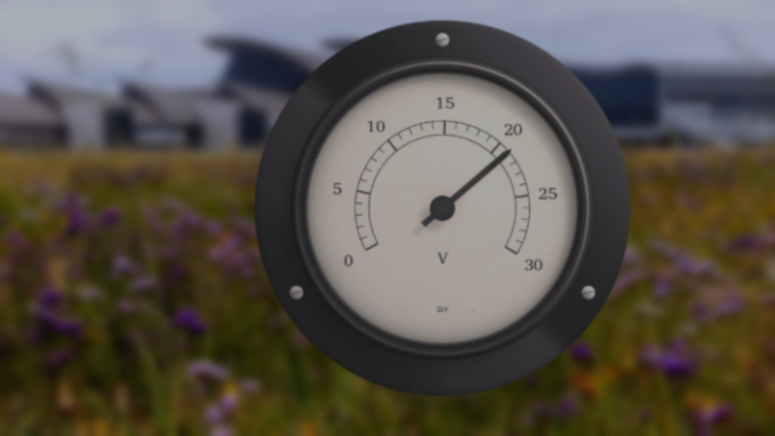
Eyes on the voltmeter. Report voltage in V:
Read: 21 V
